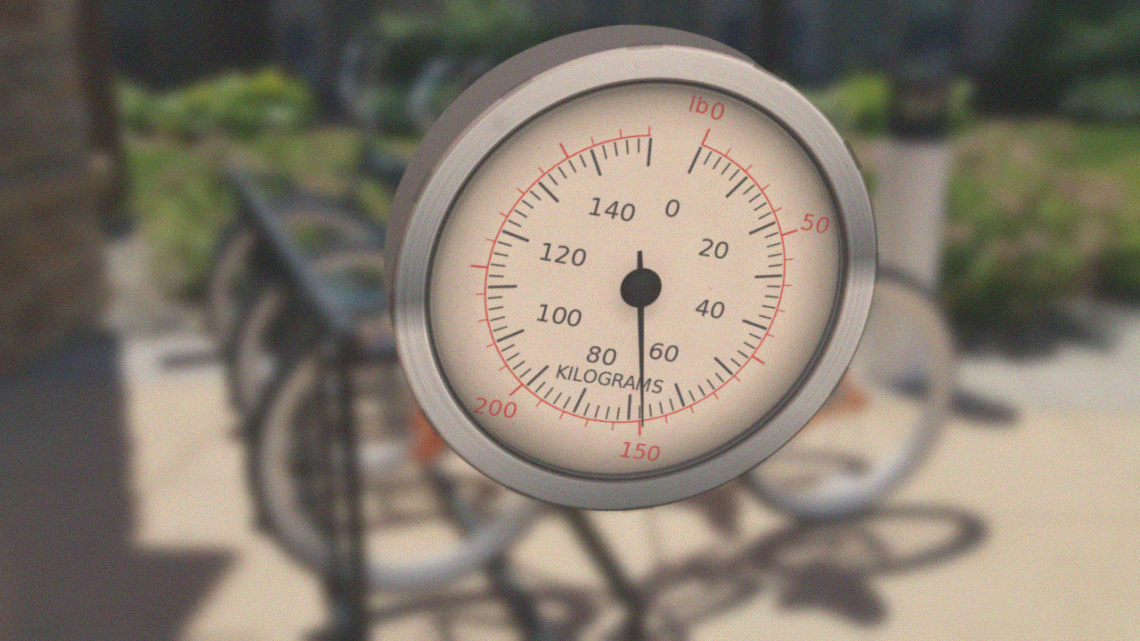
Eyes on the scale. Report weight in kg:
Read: 68 kg
